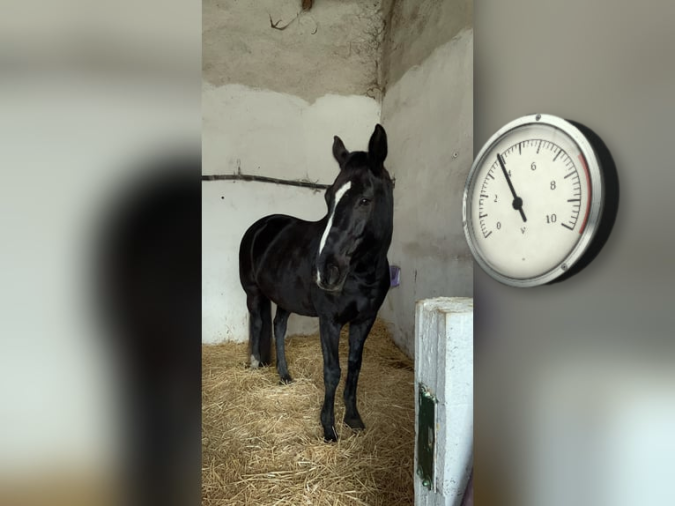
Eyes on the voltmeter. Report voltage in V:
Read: 4 V
